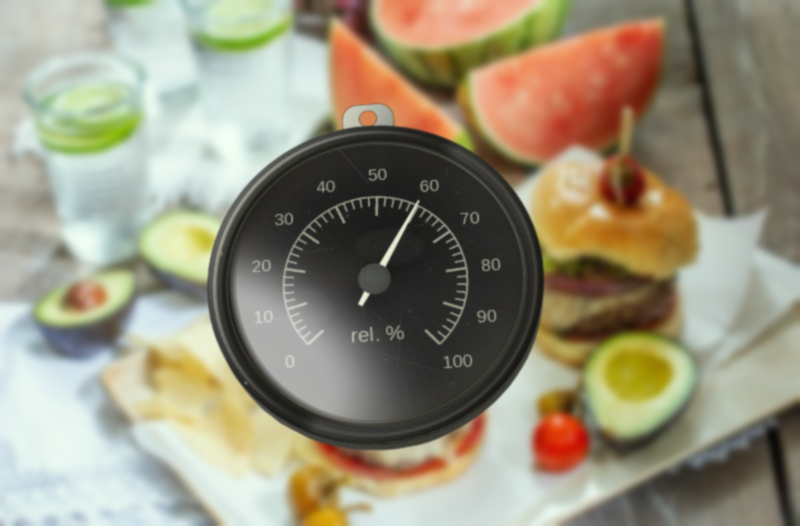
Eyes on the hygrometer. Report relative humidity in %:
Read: 60 %
